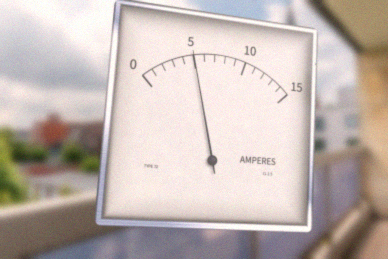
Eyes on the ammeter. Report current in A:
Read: 5 A
